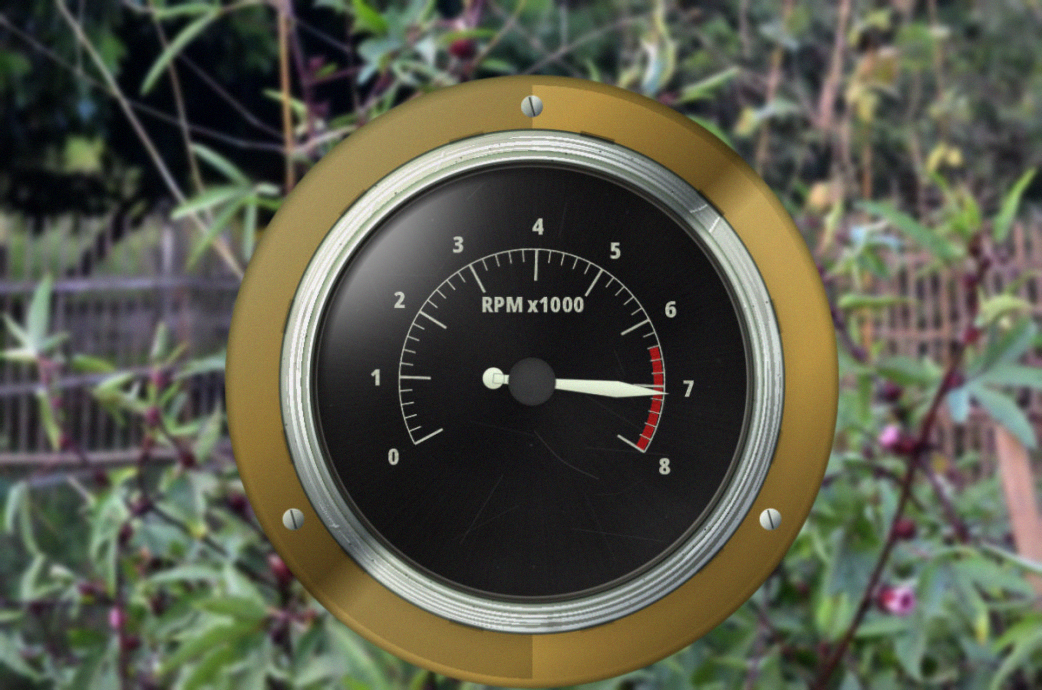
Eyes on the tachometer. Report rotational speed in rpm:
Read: 7100 rpm
